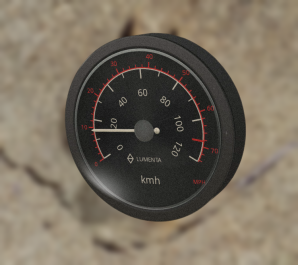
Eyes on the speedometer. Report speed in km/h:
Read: 15 km/h
